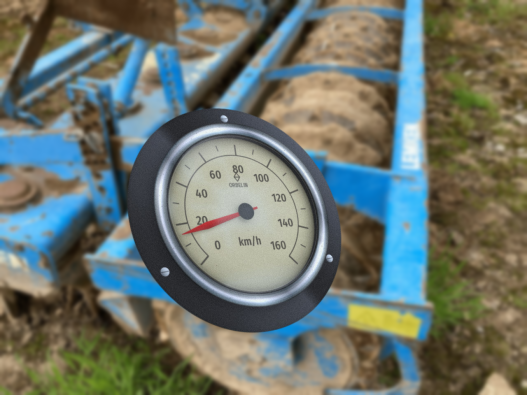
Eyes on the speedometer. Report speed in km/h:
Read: 15 km/h
